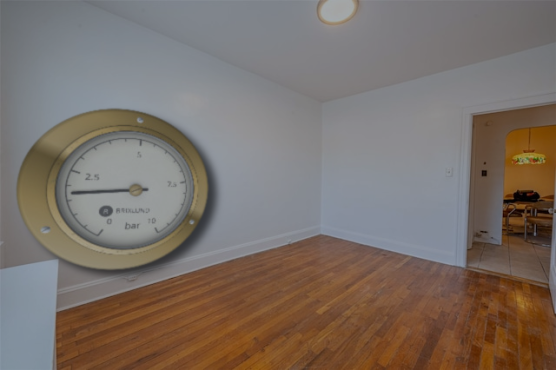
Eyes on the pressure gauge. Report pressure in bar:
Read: 1.75 bar
